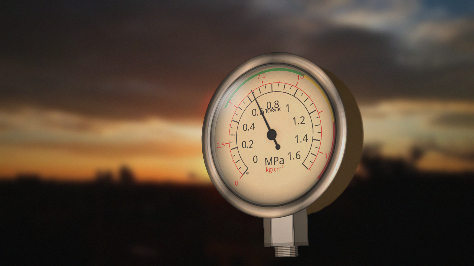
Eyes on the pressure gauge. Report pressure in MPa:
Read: 0.65 MPa
